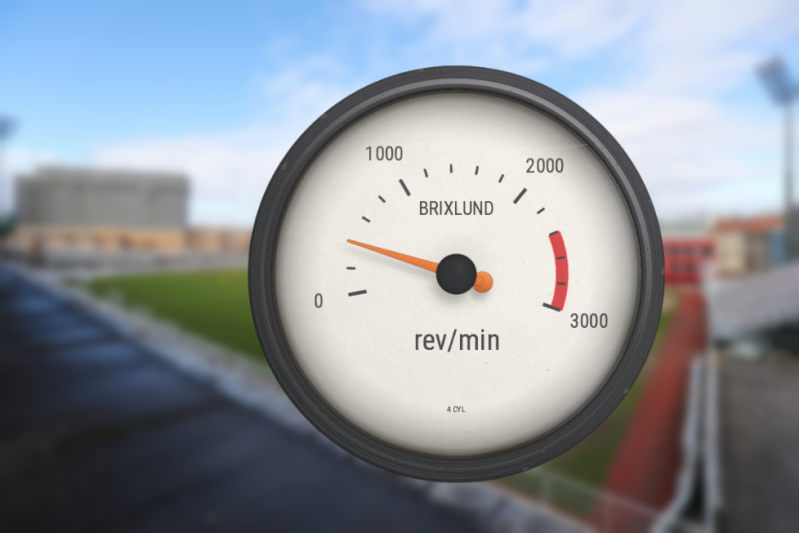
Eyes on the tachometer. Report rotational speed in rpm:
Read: 400 rpm
